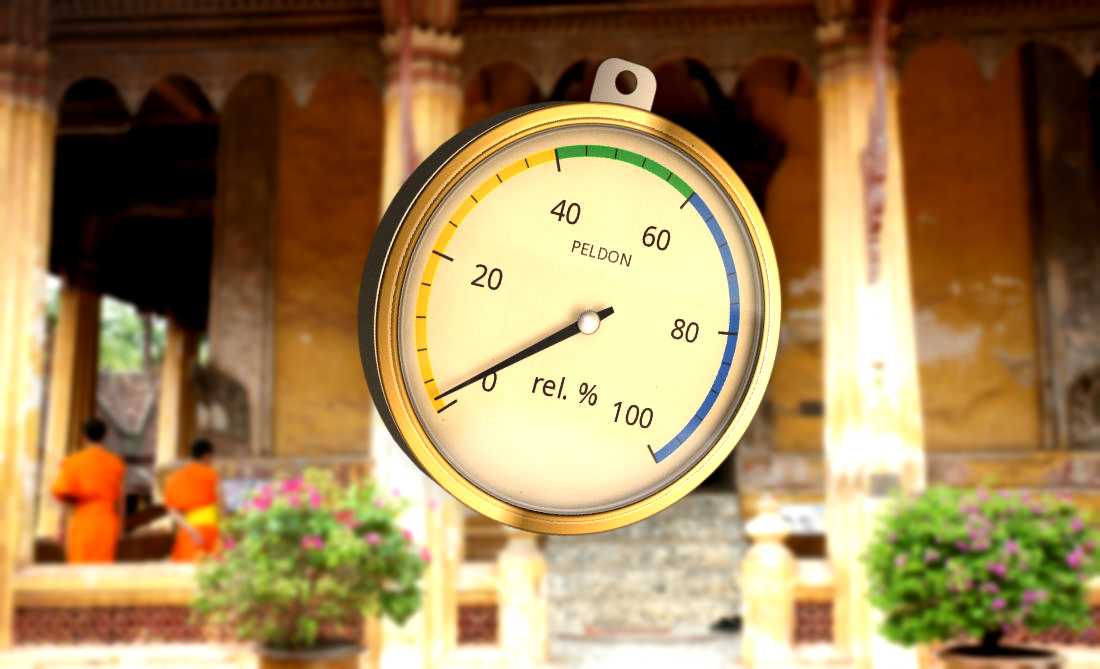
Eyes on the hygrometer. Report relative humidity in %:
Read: 2 %
